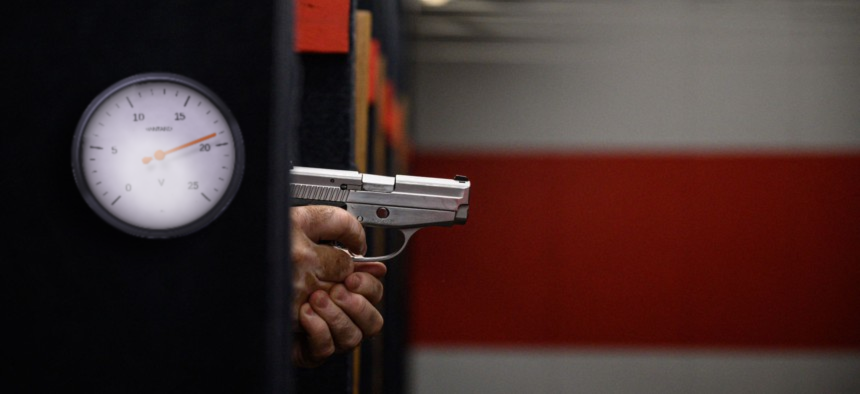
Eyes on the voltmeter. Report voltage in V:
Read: 19 V
